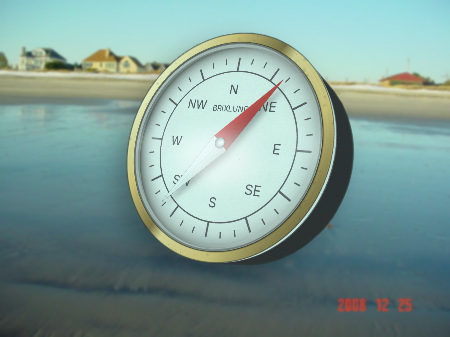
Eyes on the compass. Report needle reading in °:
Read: 40 °
